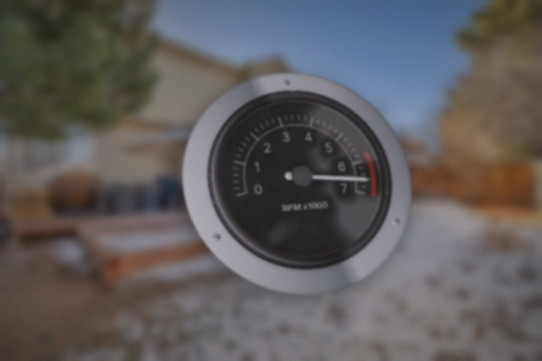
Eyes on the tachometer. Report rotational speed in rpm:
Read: 6600 rpm
